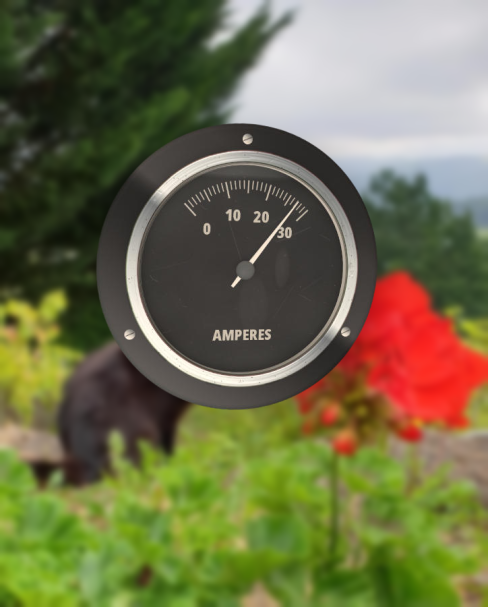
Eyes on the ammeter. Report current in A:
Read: 27 A
